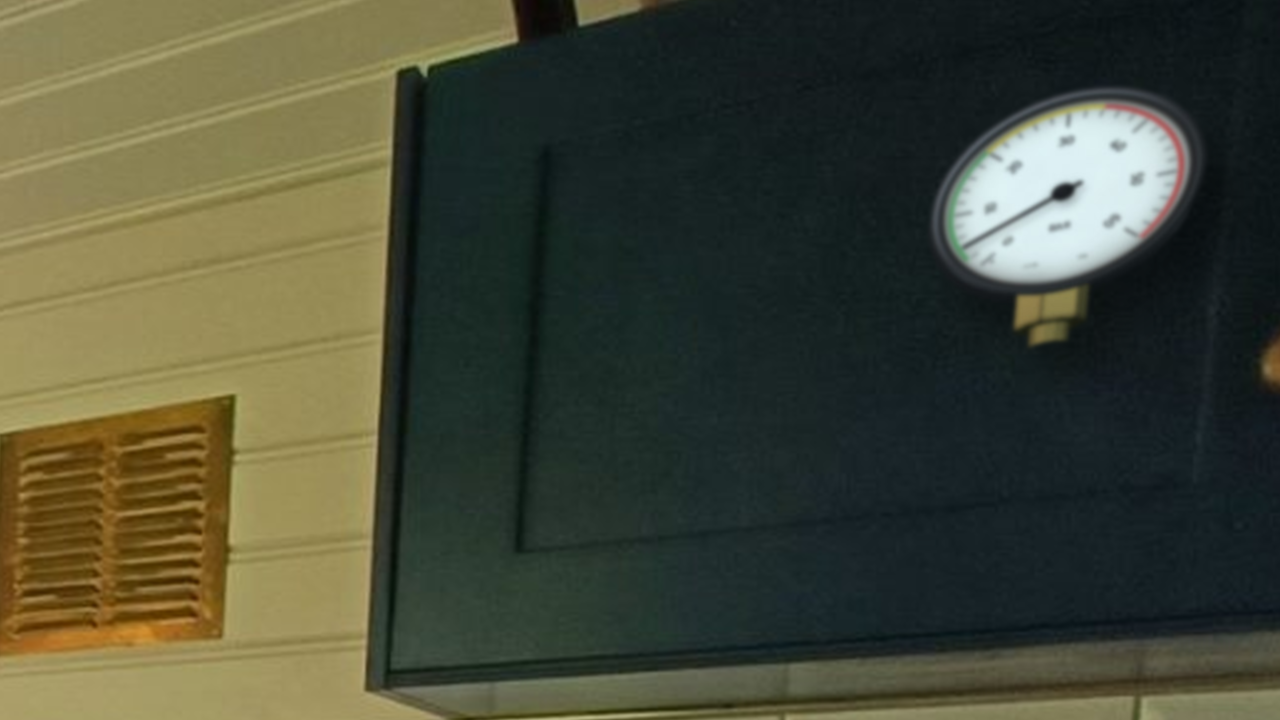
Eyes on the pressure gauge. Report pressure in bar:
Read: 4 bar
